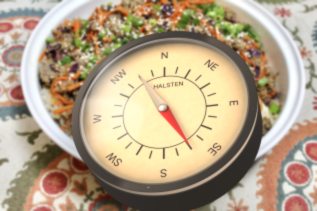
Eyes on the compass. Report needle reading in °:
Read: 150 °
